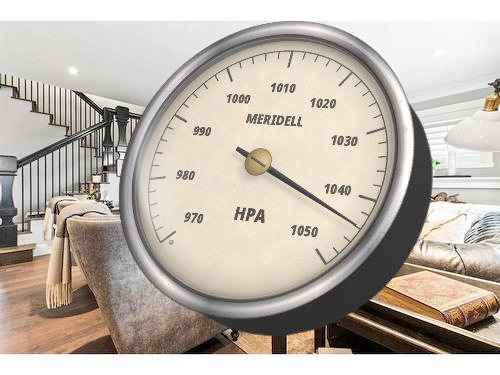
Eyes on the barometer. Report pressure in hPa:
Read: 1044 hPa
